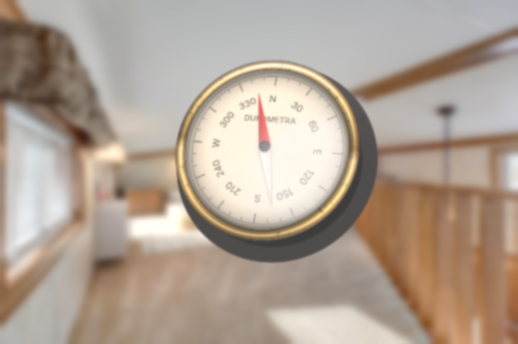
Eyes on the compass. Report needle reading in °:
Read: 345 °
